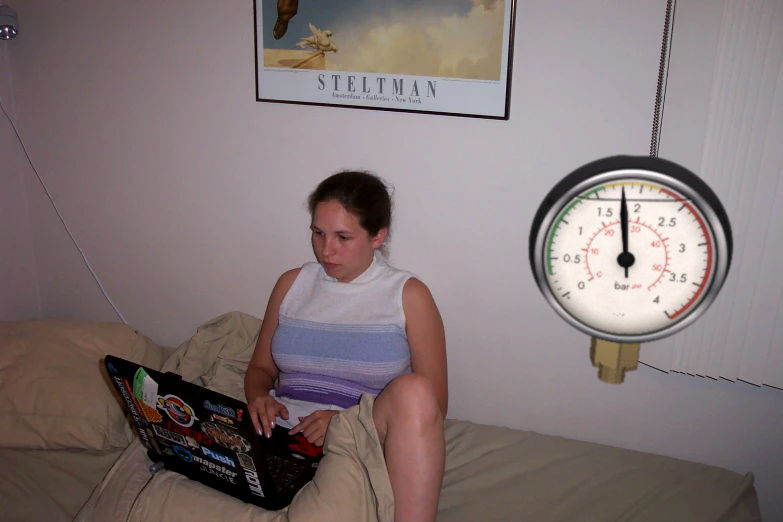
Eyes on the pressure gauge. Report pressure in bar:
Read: 1.8 bar
